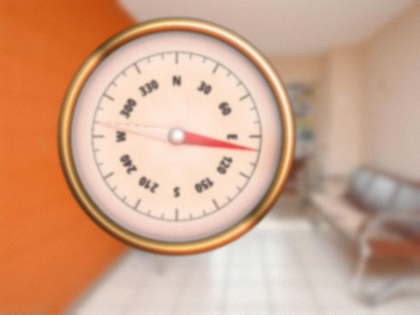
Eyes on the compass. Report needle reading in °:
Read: 100 °
